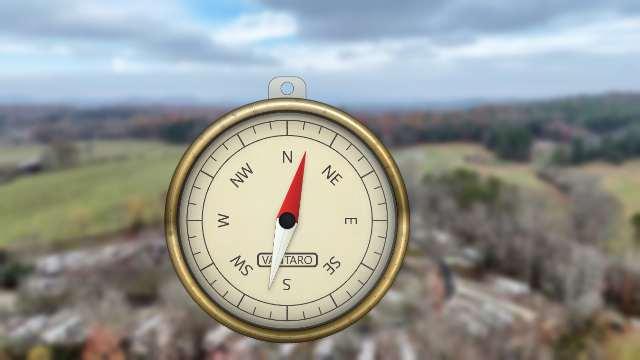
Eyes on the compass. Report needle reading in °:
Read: 15 °
